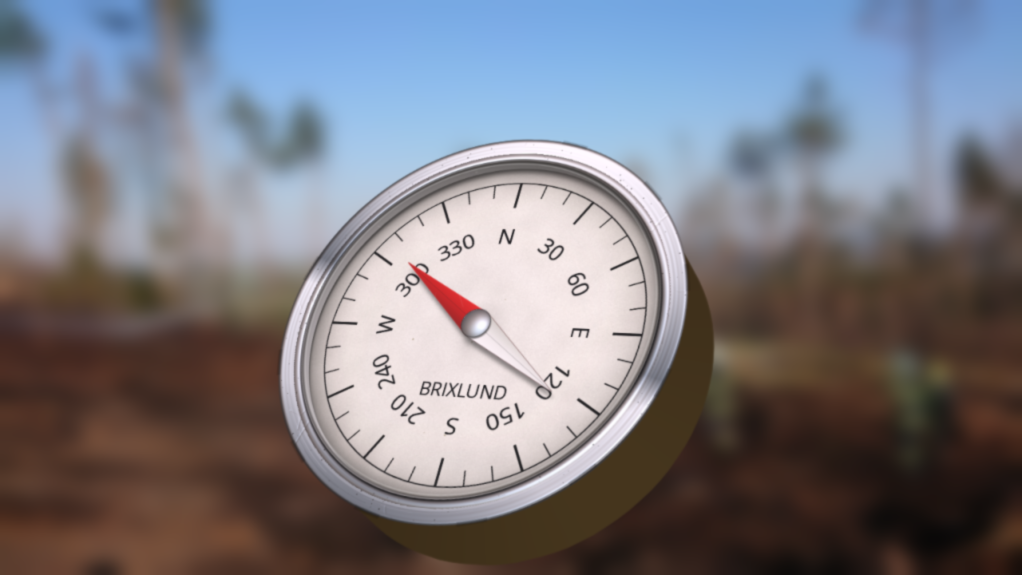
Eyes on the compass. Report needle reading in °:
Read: 305 °
